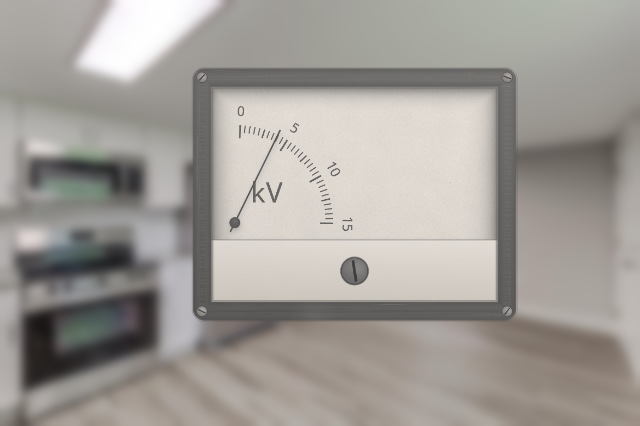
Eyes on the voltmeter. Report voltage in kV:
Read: 4 kV
